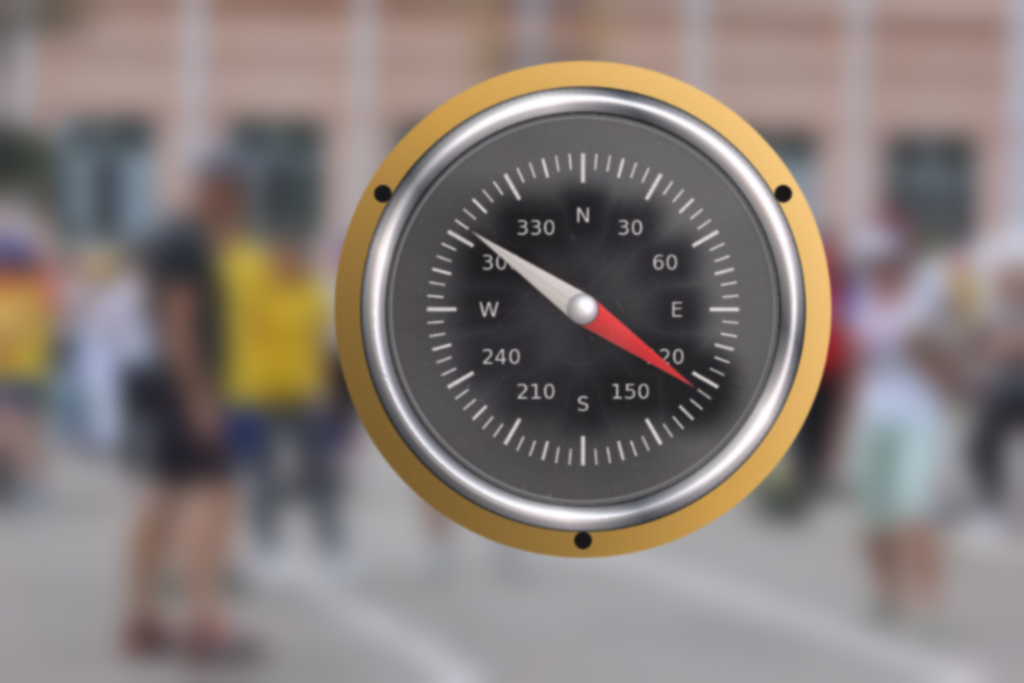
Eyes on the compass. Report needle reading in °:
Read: 125 °
